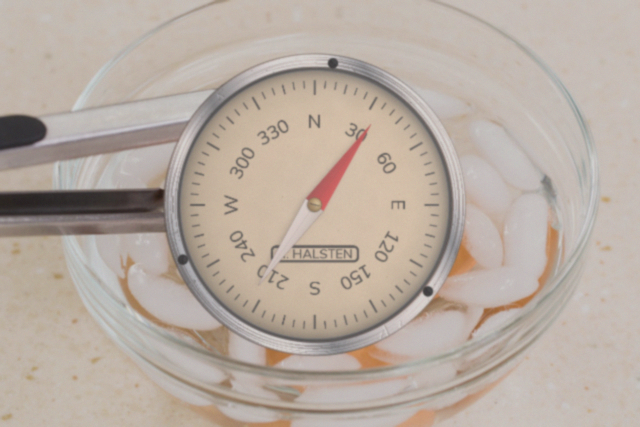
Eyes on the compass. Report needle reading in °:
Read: 35 °
